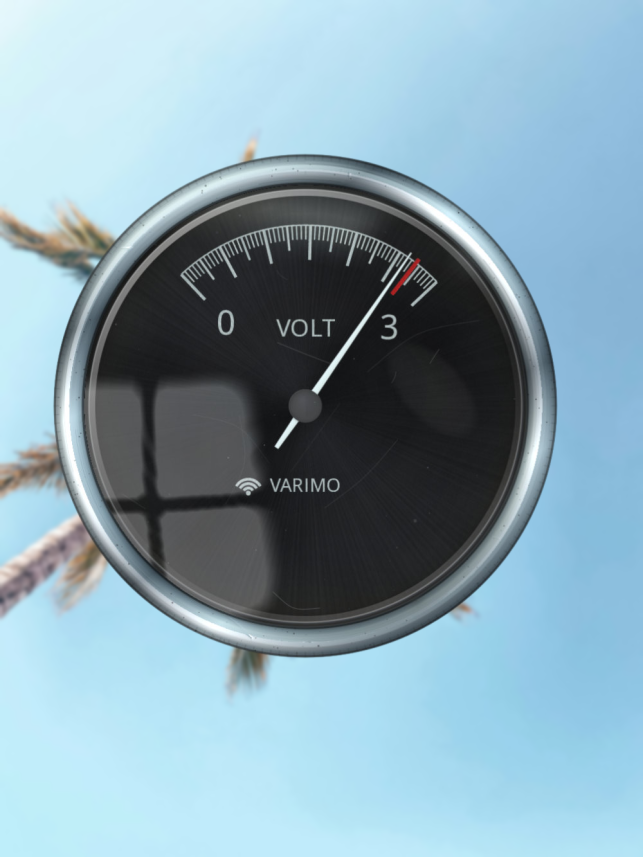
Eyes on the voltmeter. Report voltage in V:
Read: 2.6 V
